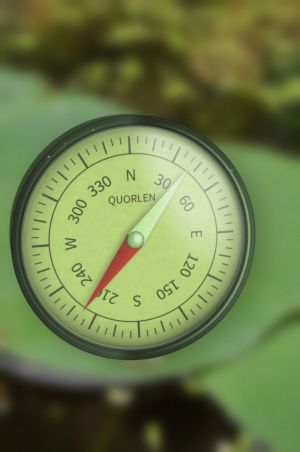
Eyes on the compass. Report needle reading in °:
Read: 220 °
